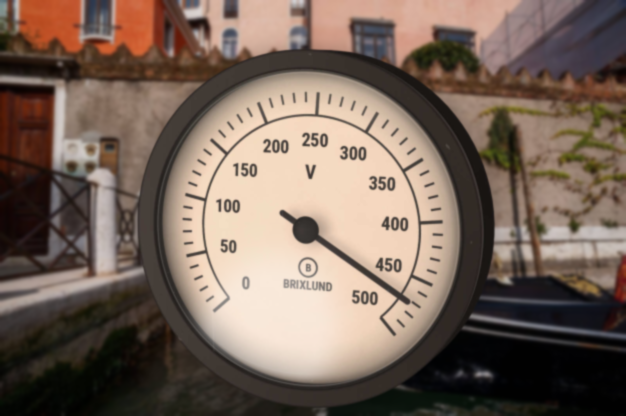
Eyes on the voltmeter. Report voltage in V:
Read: 470 V
